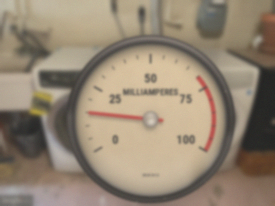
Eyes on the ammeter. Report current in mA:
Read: 15 mA
